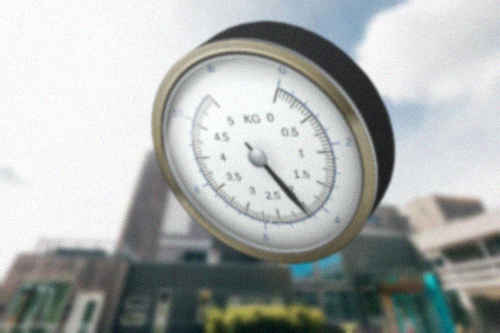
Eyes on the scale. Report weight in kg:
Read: 2 kg
